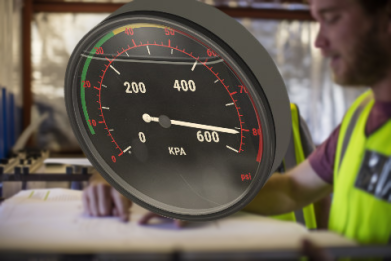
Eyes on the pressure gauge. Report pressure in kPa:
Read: 550 kPa
